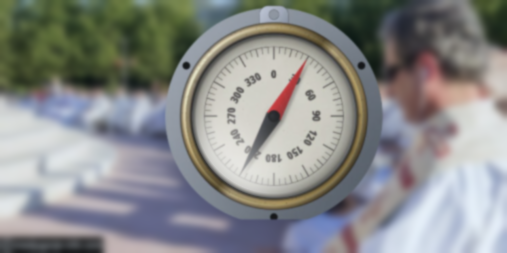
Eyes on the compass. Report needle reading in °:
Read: 30 °
